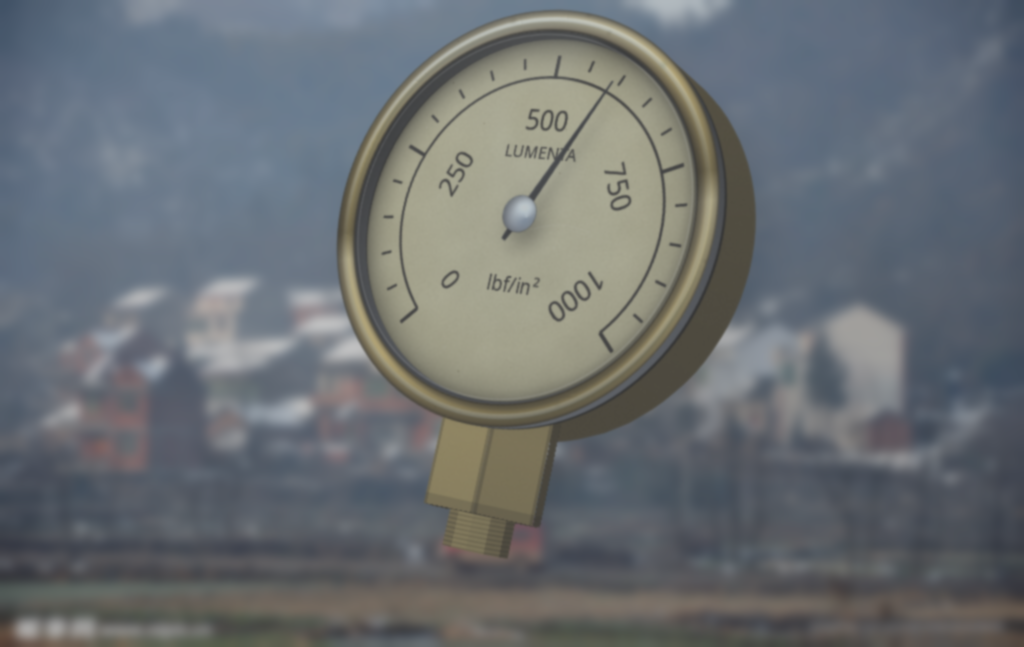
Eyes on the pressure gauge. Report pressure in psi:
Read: 600 psi
